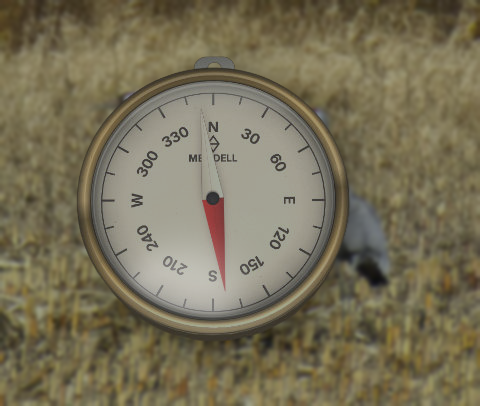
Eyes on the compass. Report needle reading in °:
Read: 172.5 °
